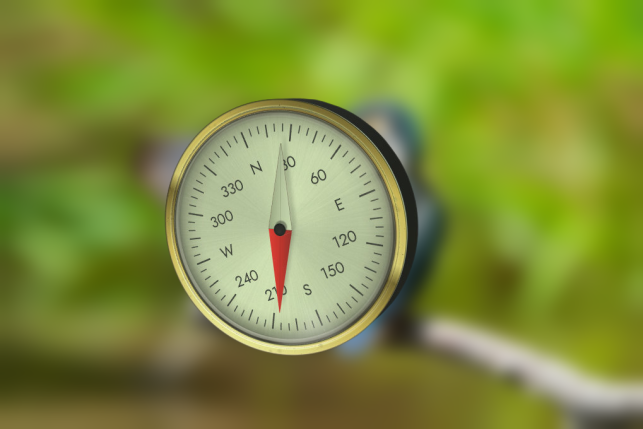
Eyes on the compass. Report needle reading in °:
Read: 205 °
